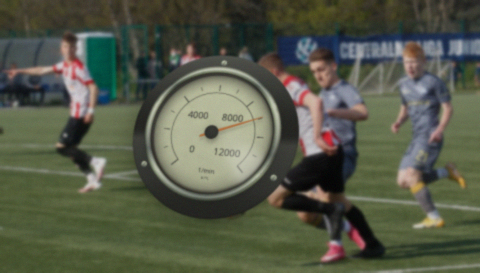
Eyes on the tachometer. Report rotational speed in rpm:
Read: 9000 rpm
